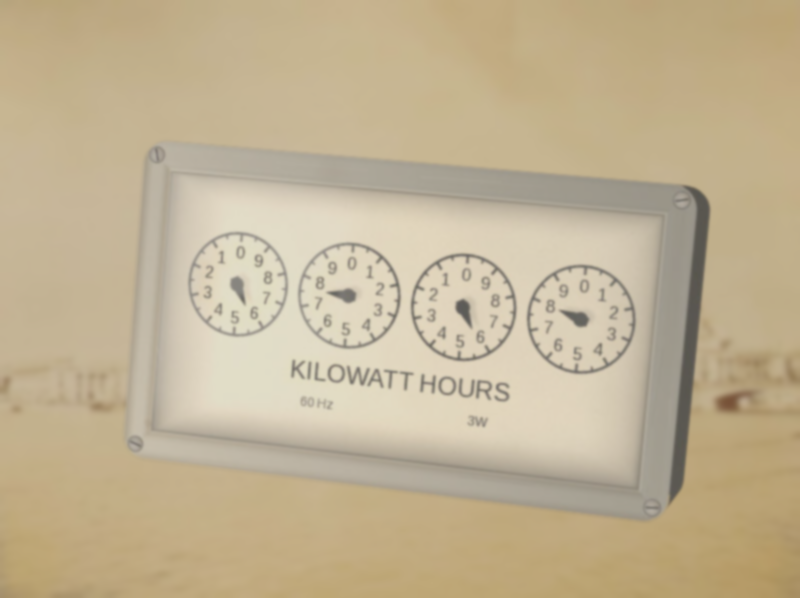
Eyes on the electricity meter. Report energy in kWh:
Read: 5758 kWh
